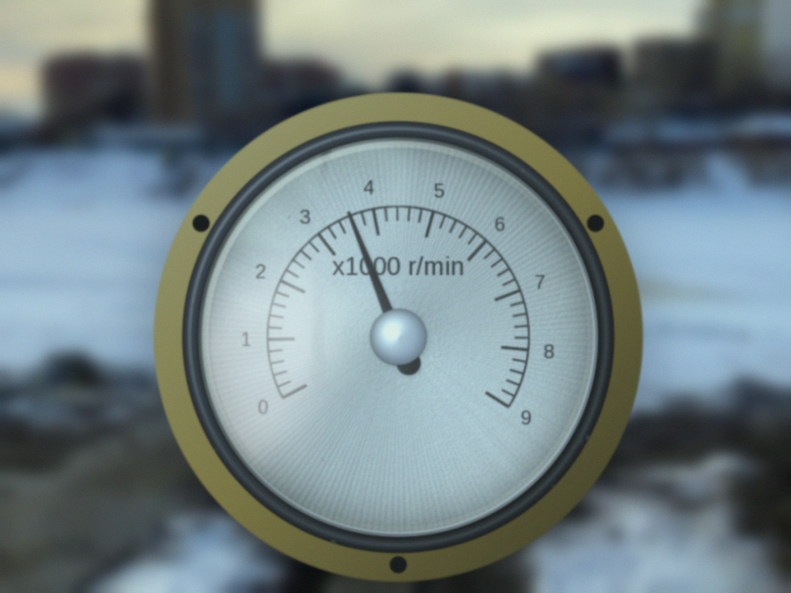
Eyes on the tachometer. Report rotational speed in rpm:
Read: 3600 rpm
